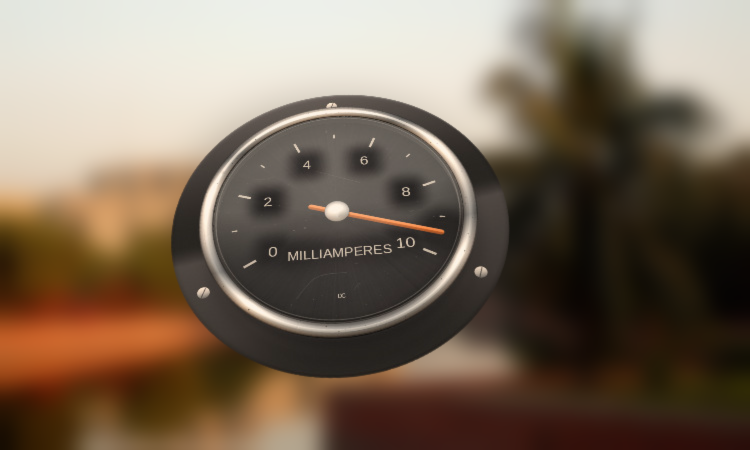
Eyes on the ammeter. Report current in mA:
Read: 9.5 mA
